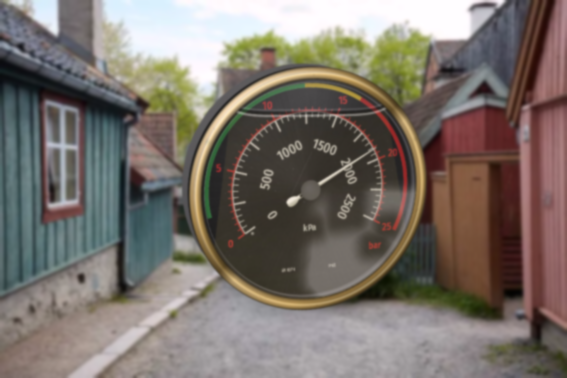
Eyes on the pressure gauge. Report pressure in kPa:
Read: 1900 kPa
